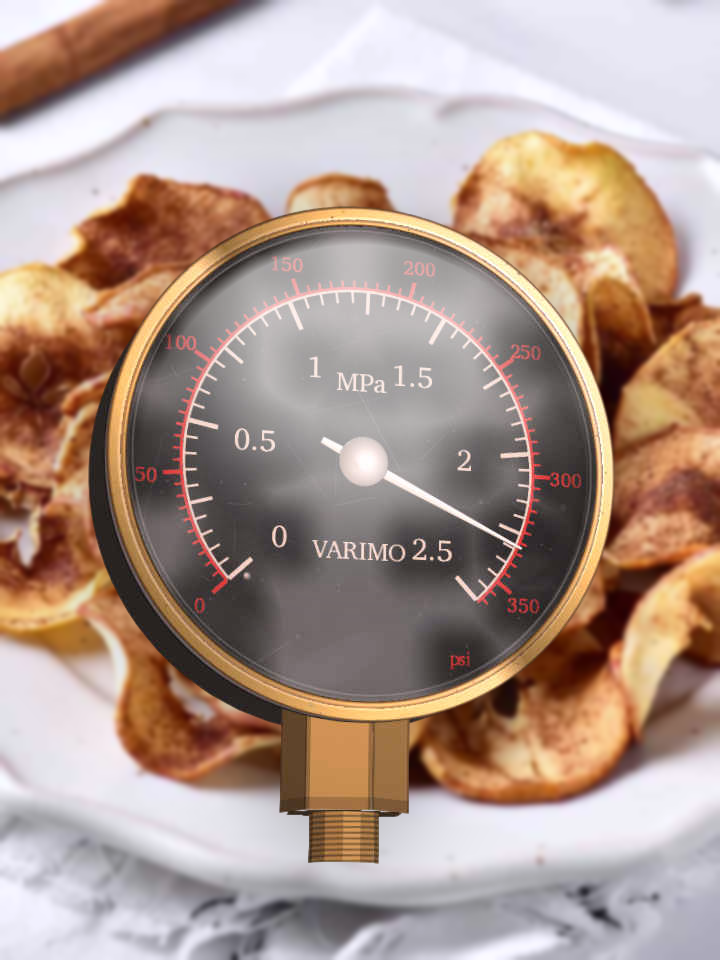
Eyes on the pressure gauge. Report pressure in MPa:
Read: 2.3 MPa
